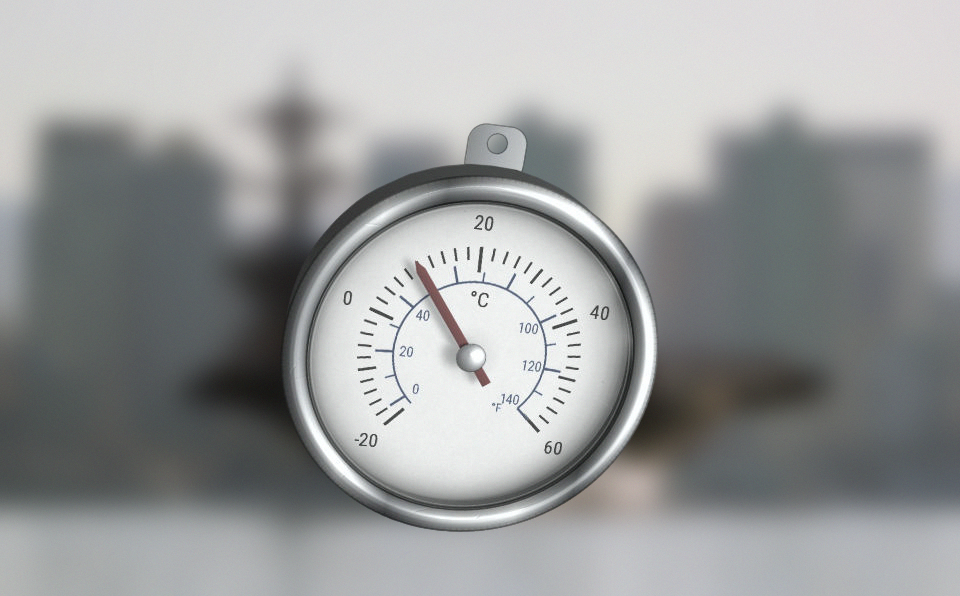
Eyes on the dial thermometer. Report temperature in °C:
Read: 10 °C
